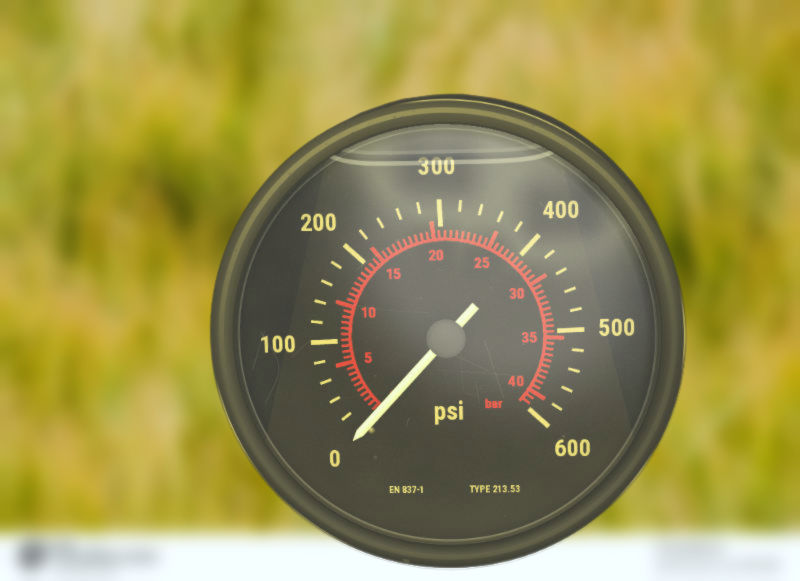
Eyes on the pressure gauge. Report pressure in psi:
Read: 0 psi
